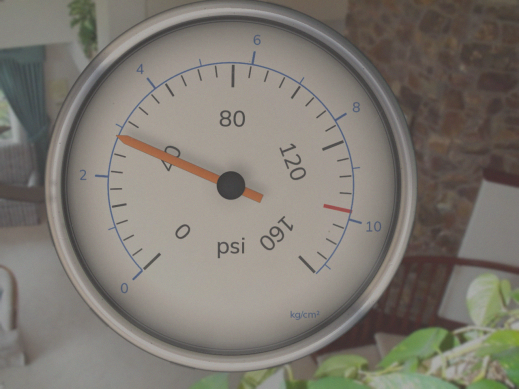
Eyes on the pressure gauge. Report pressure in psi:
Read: 40 psi
